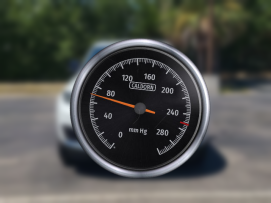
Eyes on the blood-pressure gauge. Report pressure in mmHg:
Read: 70 mmHg
